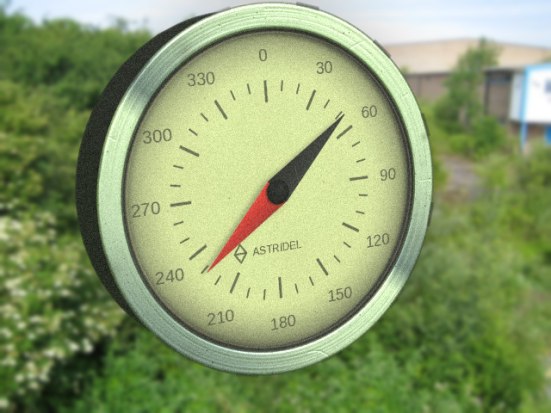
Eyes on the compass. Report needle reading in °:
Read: 230 °
